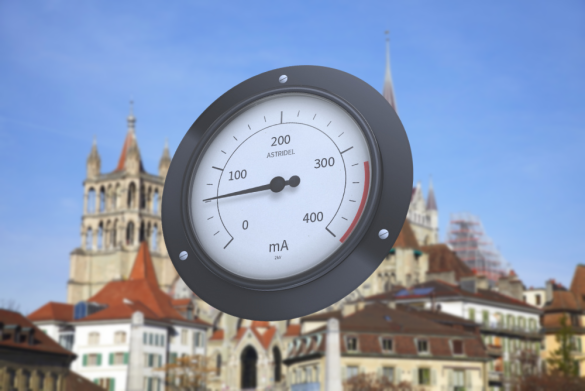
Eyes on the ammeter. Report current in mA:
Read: 60 mA
